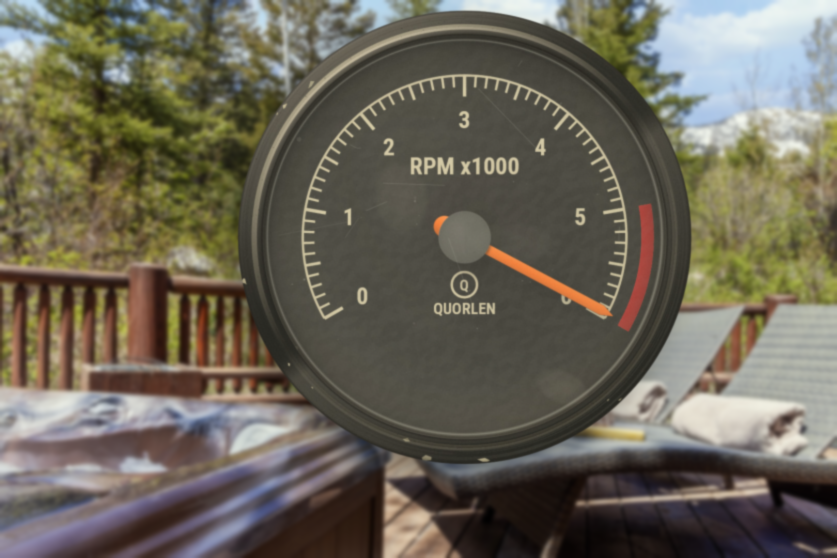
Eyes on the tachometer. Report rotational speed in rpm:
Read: 5950 rpm
